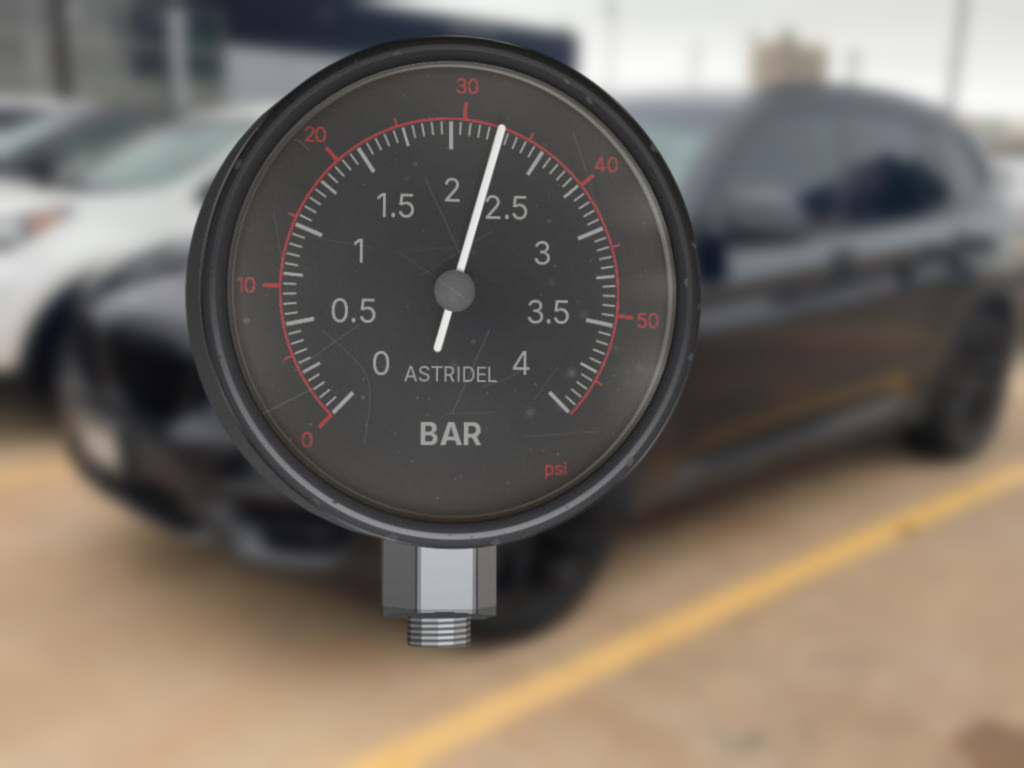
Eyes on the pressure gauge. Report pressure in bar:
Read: 2.25 bar
